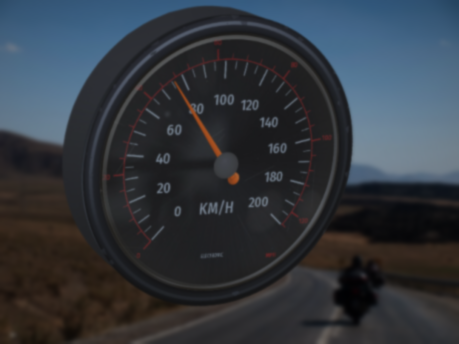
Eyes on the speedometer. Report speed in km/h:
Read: 75 km/h
